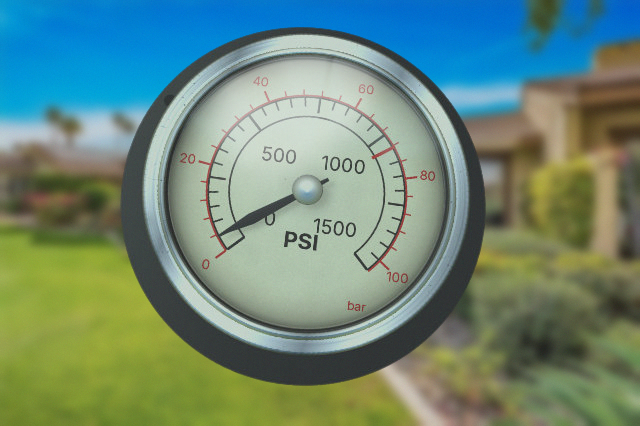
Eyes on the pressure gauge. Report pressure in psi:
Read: 50 psi
